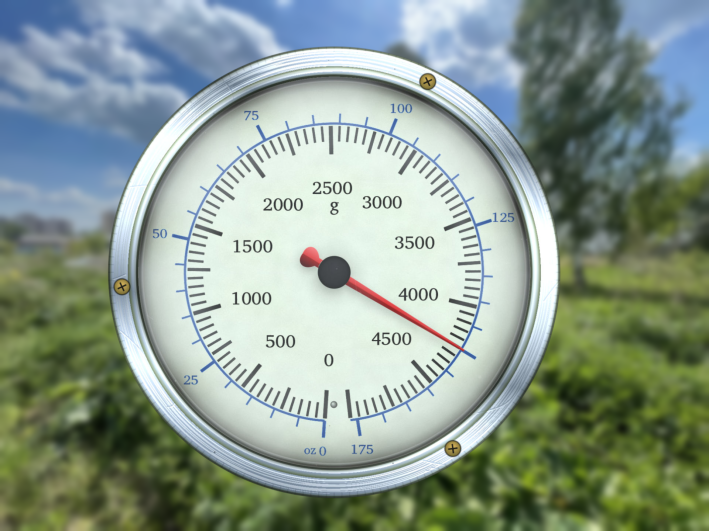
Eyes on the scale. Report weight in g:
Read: 4250 g
